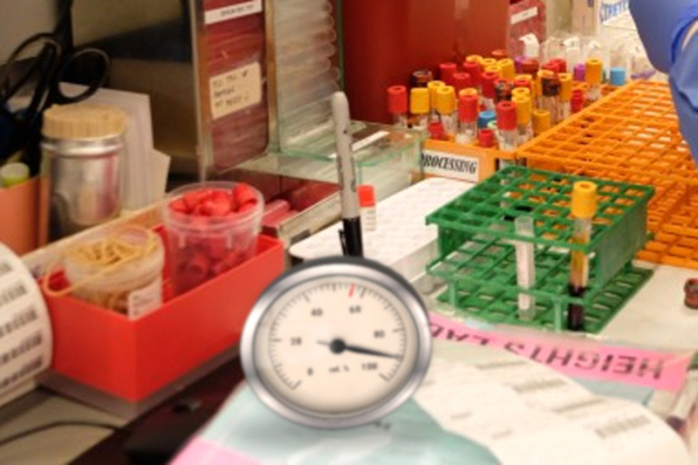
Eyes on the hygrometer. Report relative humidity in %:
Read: 90 %
